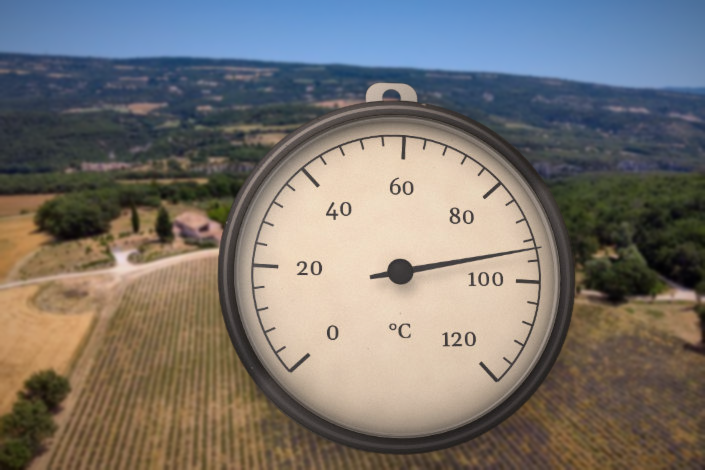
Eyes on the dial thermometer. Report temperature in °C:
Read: 94 °C
